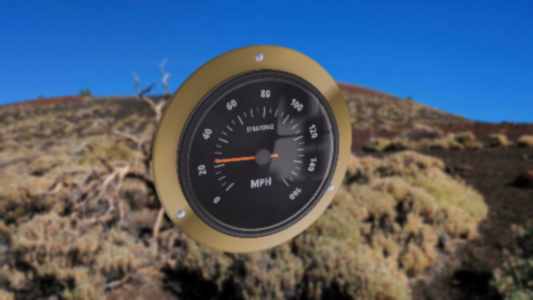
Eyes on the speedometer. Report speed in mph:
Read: 25 mph
